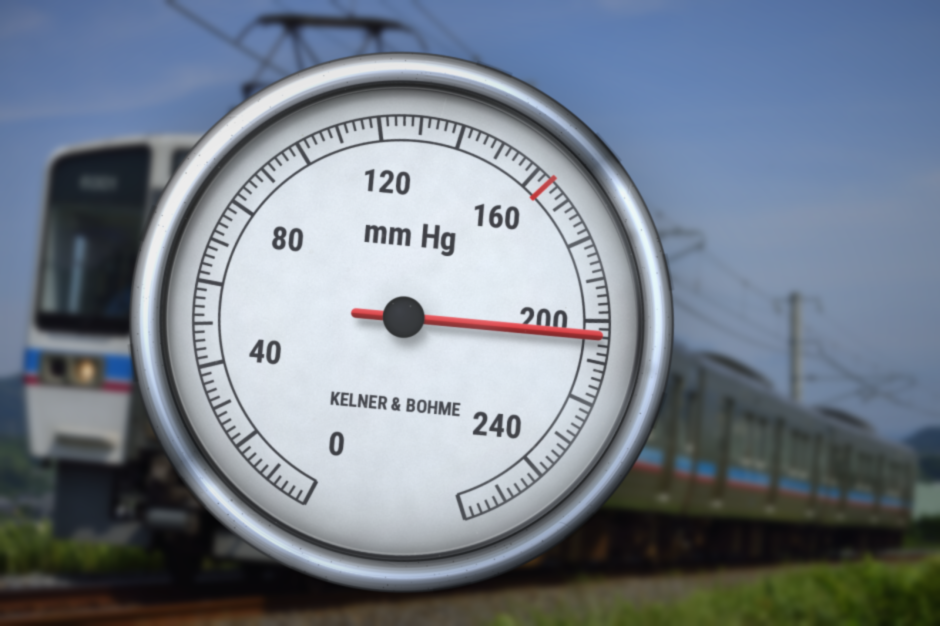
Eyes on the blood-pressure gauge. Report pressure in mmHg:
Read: 204 mmHg
